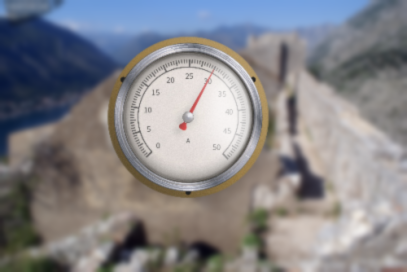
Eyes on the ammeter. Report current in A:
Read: 30 A
